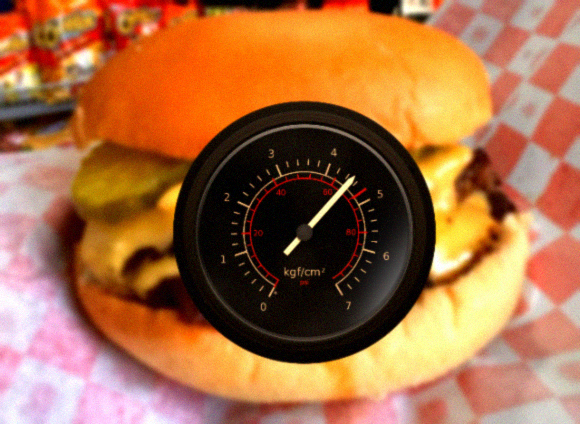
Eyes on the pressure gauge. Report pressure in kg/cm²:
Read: 4.5 kg/cm²
